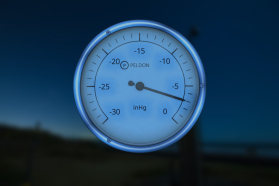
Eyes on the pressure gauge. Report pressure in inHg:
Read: -3 inHg
